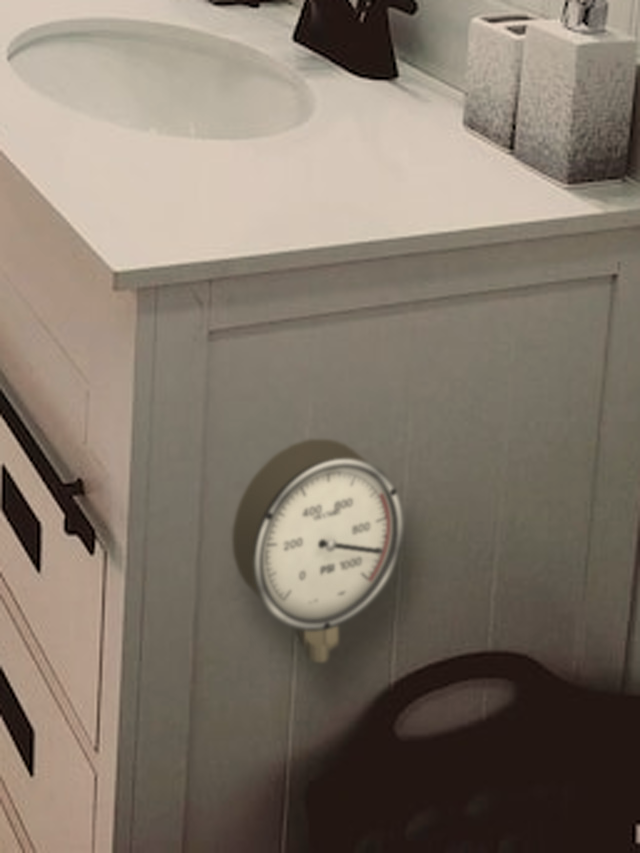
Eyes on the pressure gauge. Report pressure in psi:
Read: 900 psi
